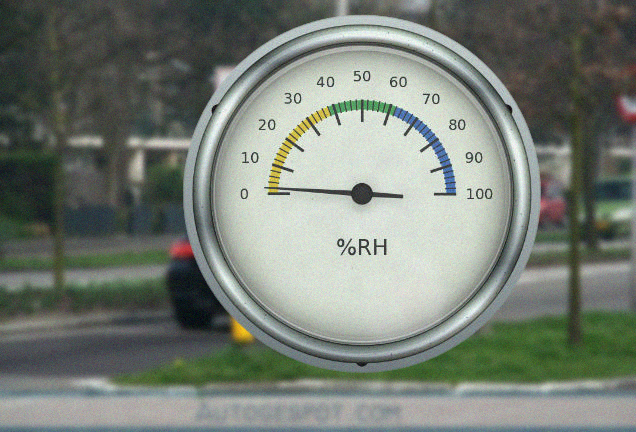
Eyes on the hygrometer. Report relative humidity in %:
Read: 2 %
